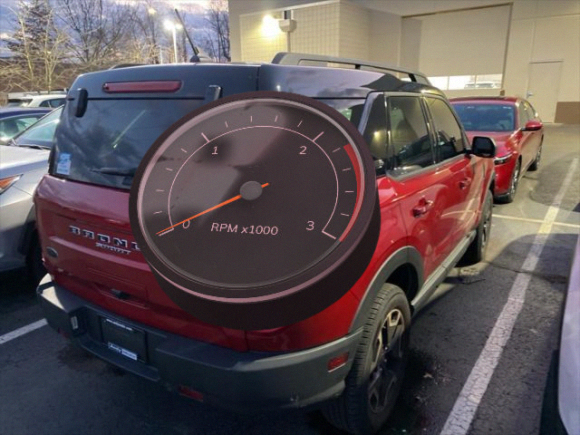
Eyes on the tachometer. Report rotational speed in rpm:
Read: 0 rpm
